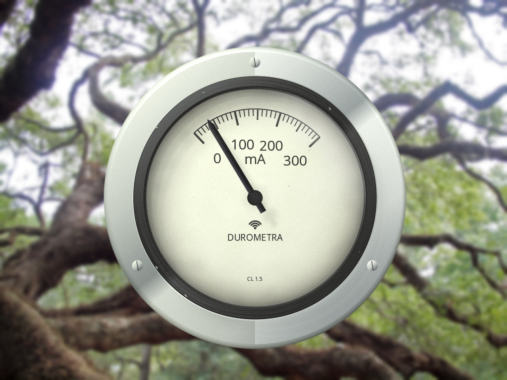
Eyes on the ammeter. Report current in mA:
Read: 40 mA
